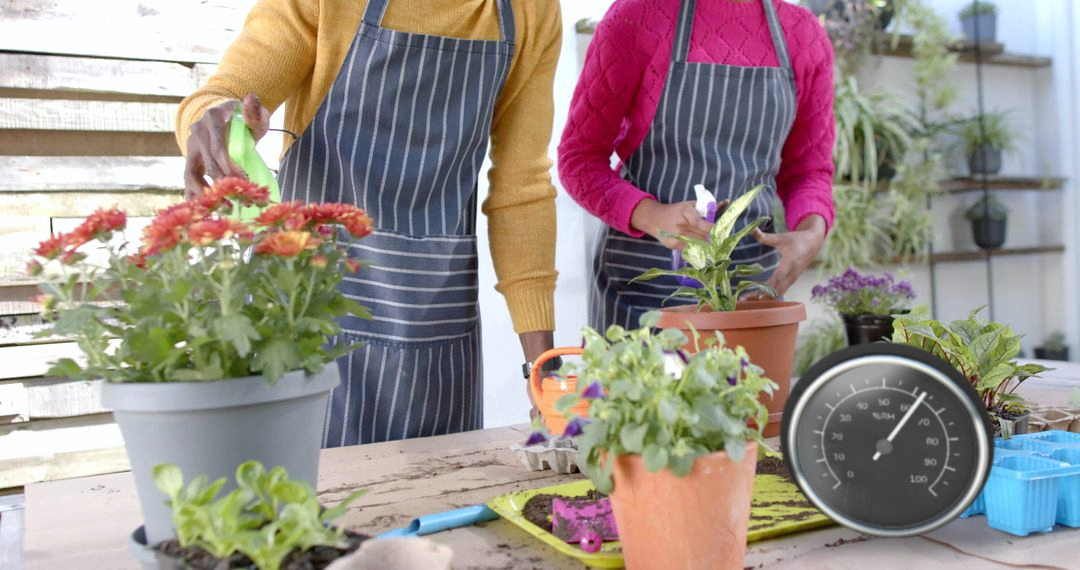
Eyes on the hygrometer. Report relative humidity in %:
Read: 62.5 %
